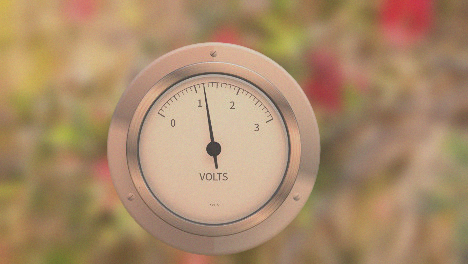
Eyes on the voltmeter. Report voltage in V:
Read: 1.2 V
